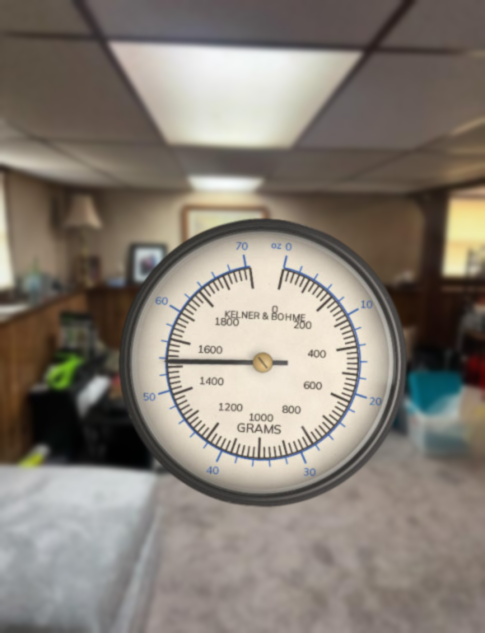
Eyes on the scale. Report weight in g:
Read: 1520 g
